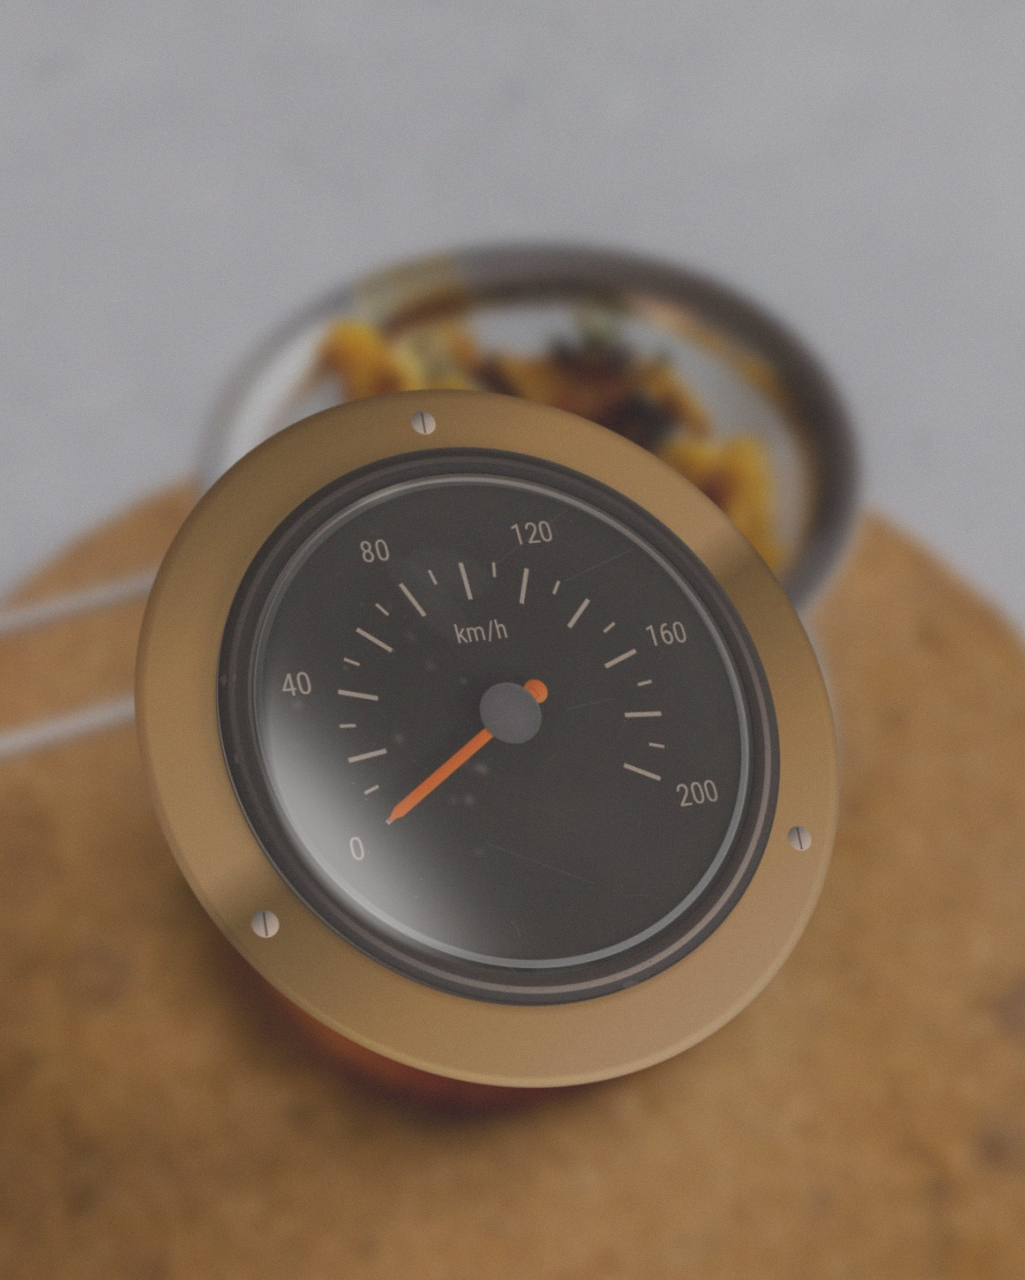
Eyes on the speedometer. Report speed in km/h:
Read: 0 km/h
